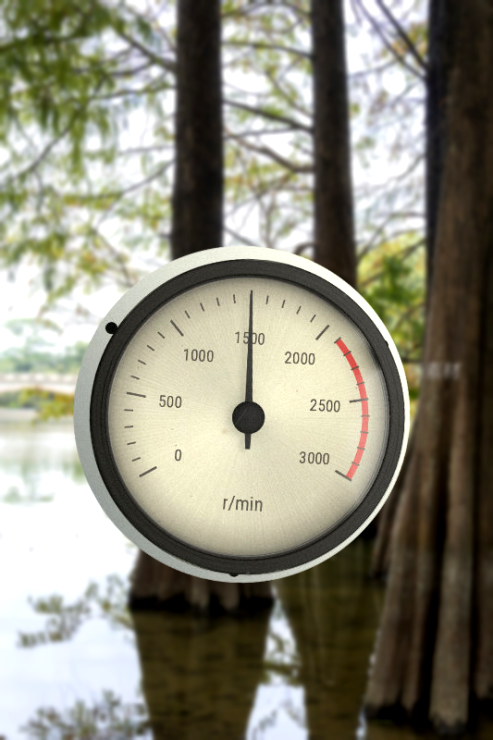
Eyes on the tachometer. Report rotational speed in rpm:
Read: 1500 rpm
